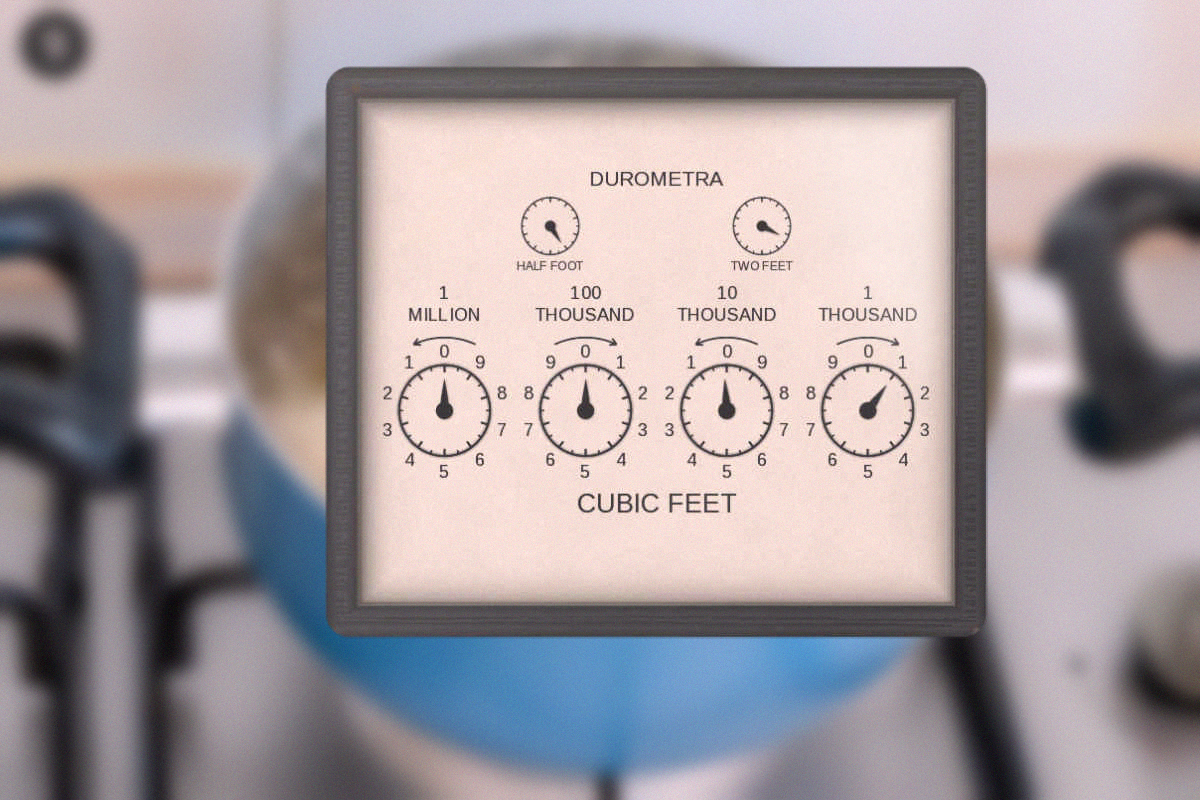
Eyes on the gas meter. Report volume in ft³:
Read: 100 ft³
